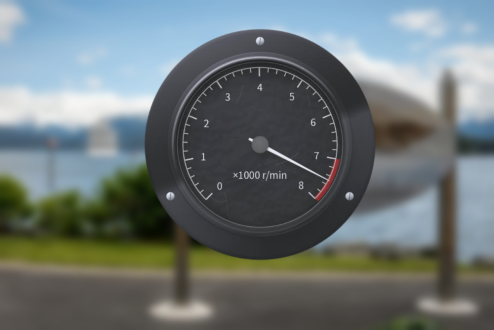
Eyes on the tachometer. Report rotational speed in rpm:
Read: 7500 rpm
